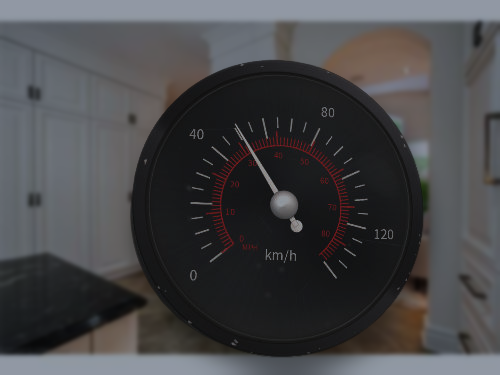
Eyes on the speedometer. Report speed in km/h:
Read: 50 km/h
